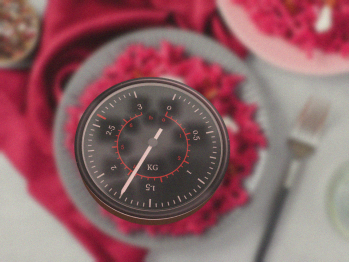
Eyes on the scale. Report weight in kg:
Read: 1.75 kg
